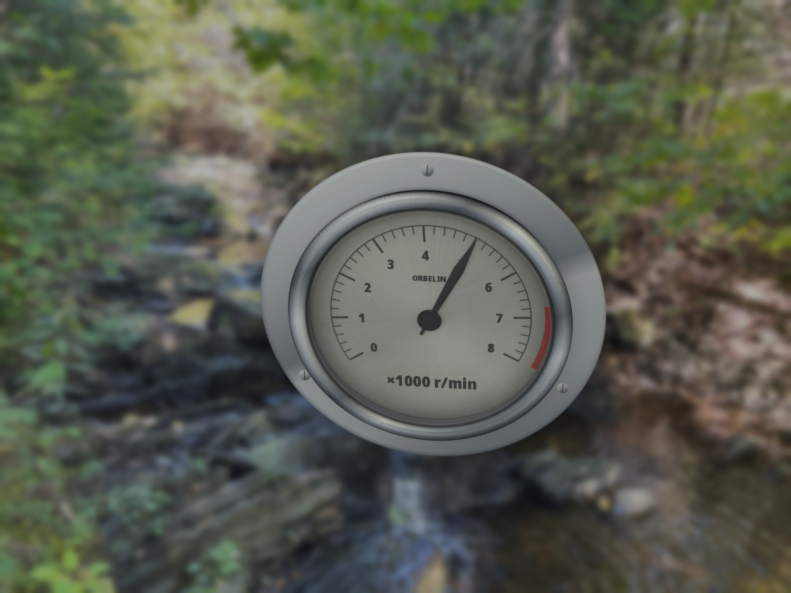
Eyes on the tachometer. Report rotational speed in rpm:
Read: 5000 rpm
